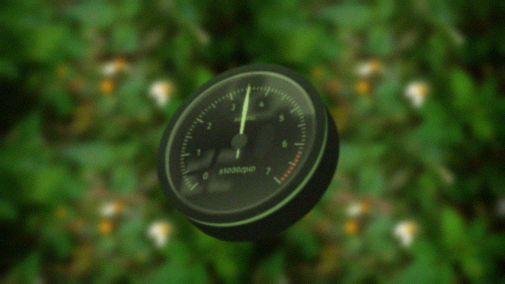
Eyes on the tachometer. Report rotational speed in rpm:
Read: 3500 rpm
